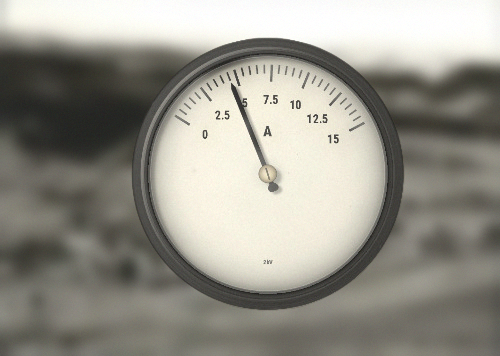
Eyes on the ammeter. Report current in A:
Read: 4.5 A
